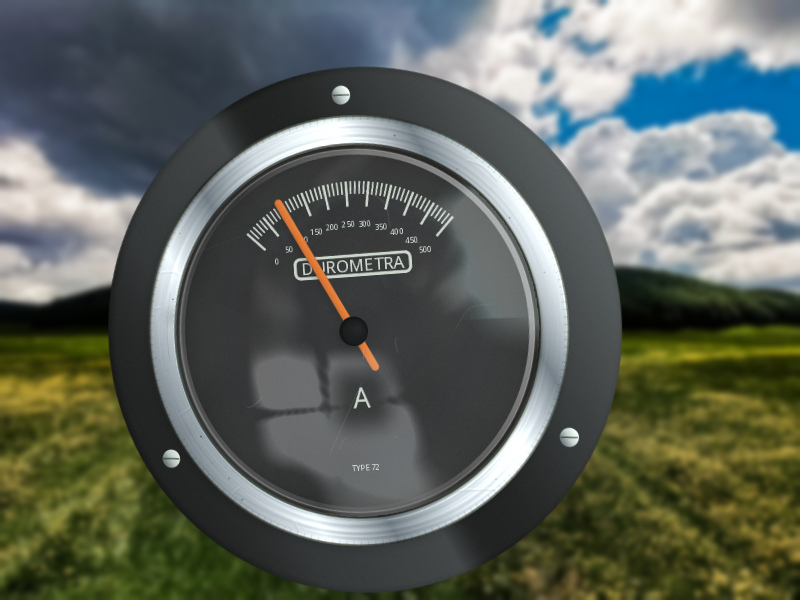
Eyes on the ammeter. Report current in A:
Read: 100 A
